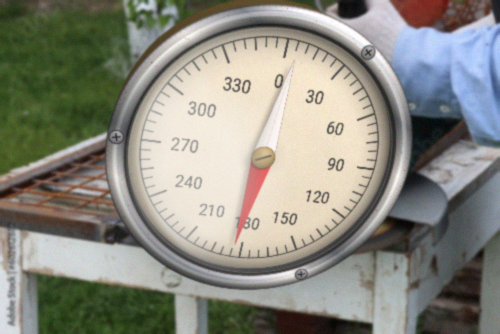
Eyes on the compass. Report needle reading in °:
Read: 185 °
